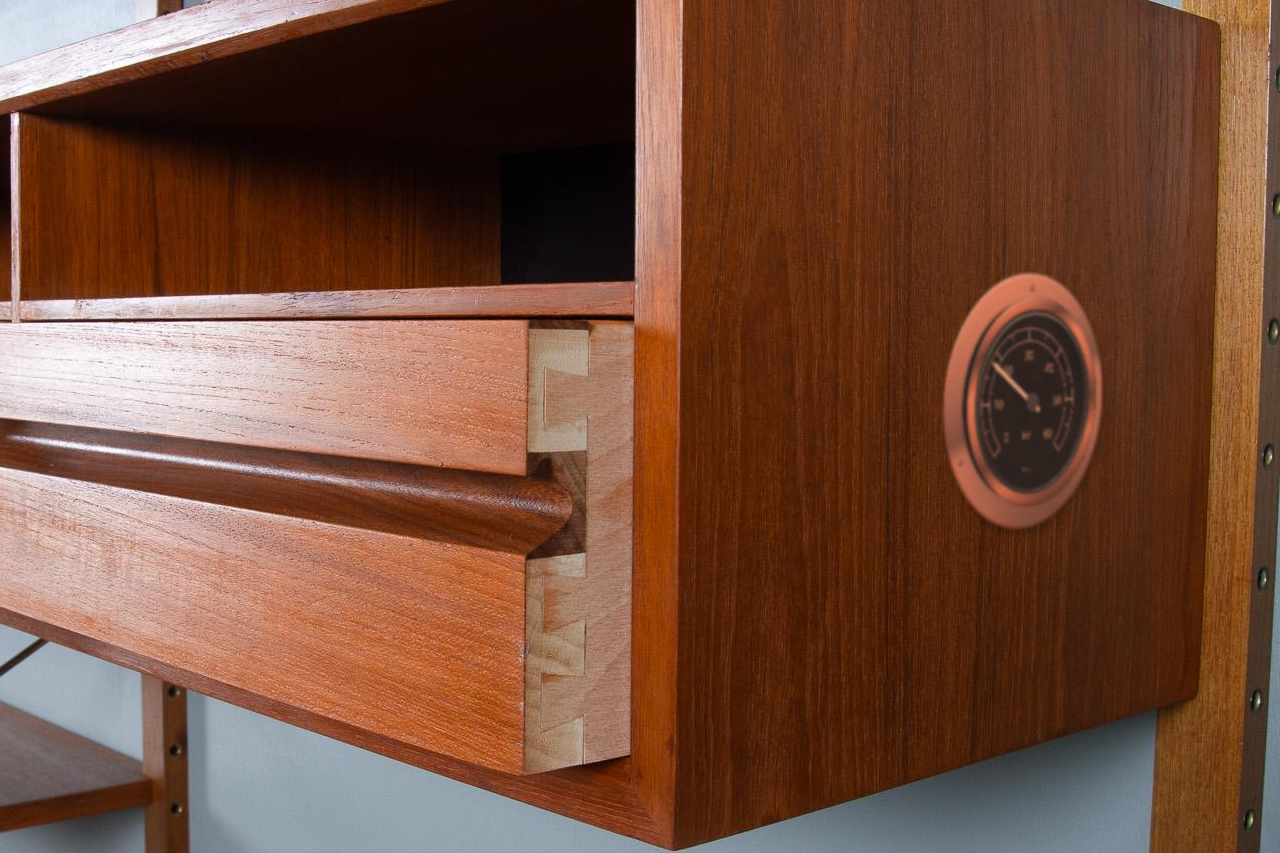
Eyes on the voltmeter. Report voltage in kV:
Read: 17.5 kV
